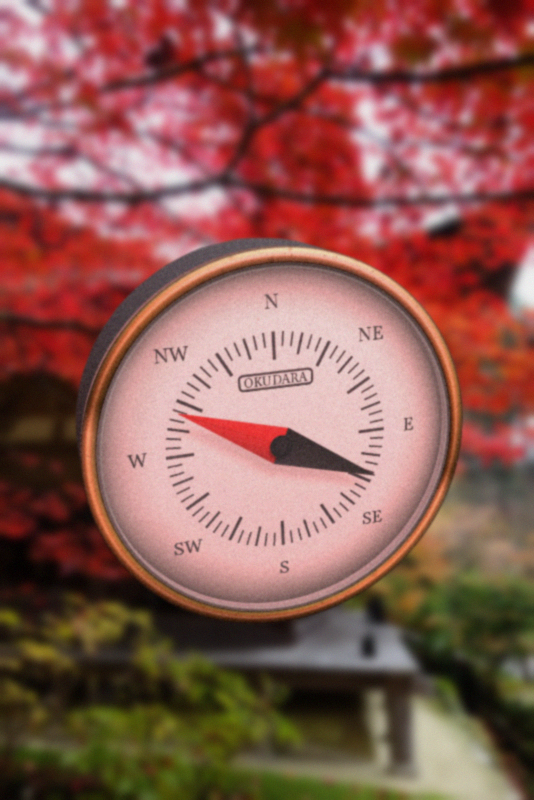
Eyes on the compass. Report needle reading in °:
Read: 295 °
